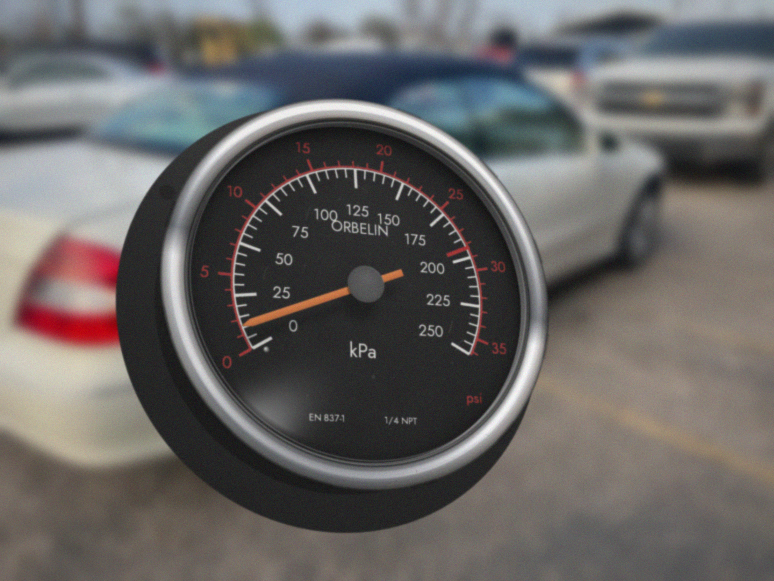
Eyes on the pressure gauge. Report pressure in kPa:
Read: 10 kPa
